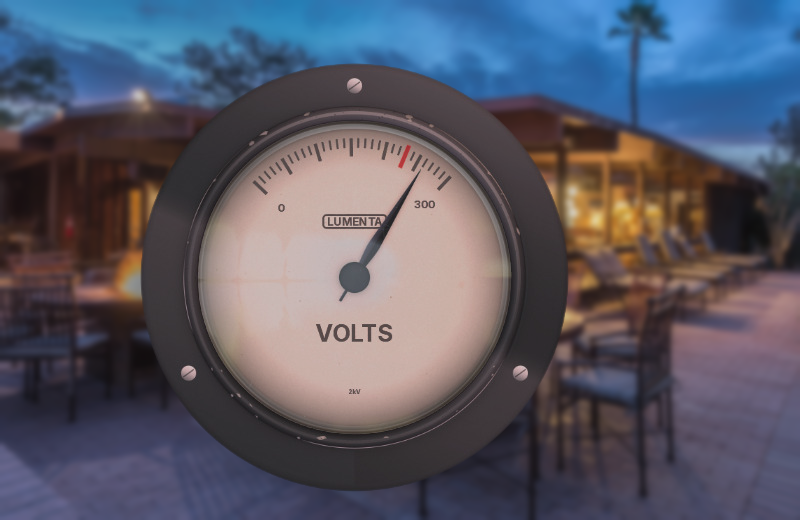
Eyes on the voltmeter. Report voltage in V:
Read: 260 V
